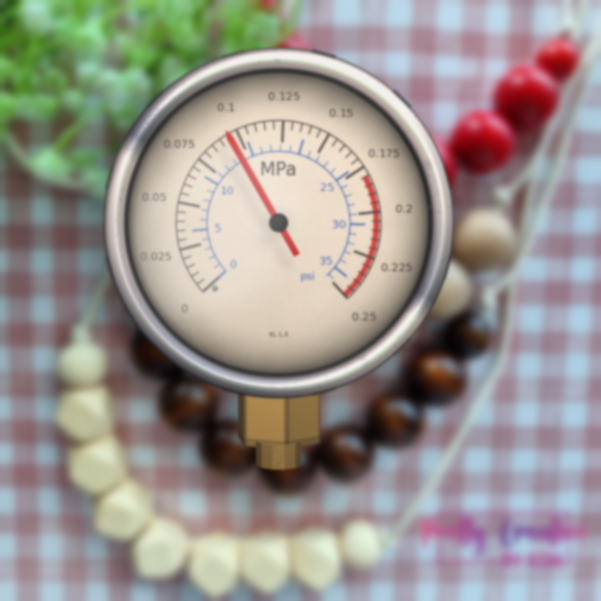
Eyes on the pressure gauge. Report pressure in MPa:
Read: 0.095 MPa
